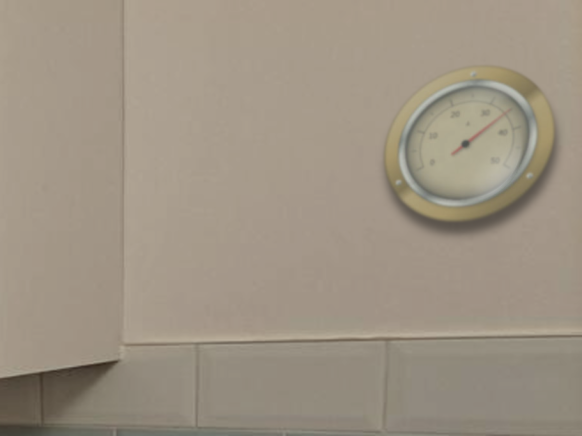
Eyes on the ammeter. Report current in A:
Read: 35 A
